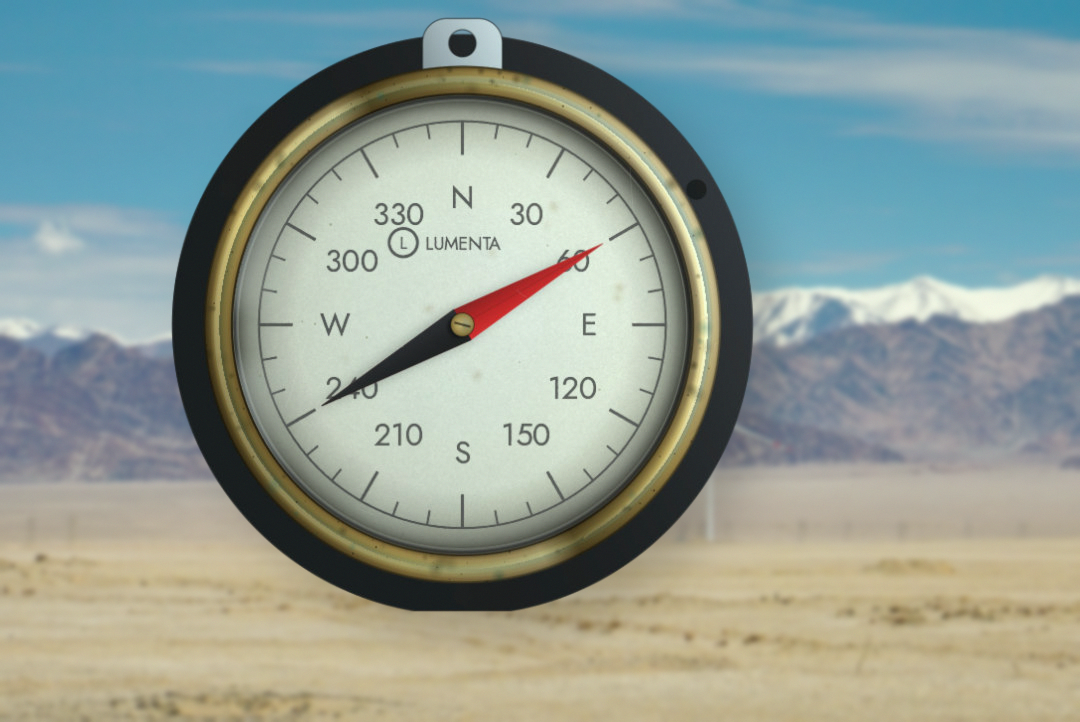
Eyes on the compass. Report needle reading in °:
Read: 60 °
